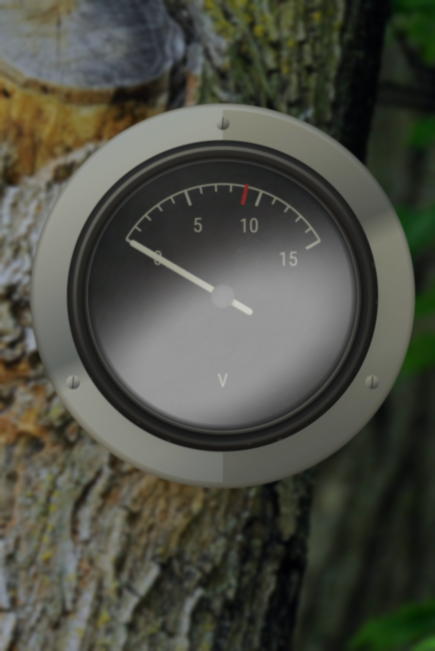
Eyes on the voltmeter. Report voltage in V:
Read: 0 V
